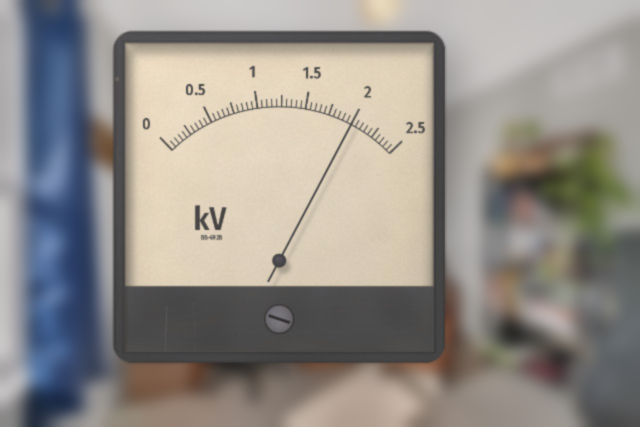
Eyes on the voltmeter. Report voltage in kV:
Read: 2 kV
